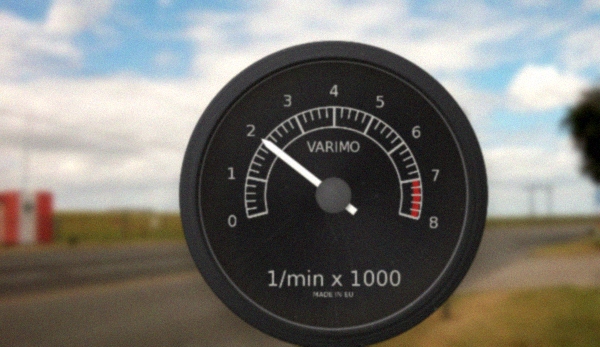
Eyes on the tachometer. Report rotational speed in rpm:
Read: 2000 rpm
